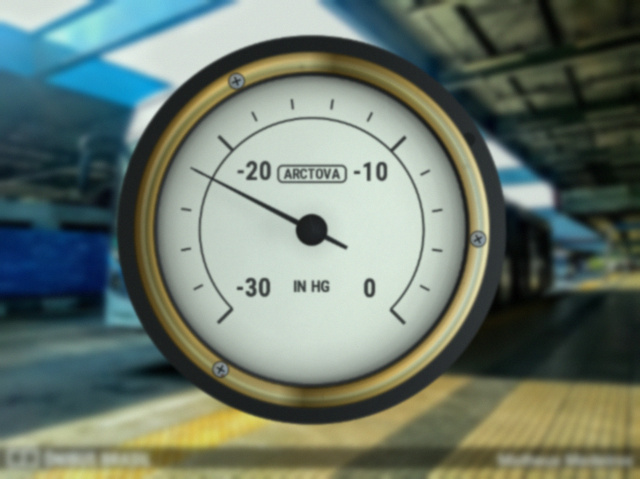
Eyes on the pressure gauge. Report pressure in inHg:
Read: -22 inHg
